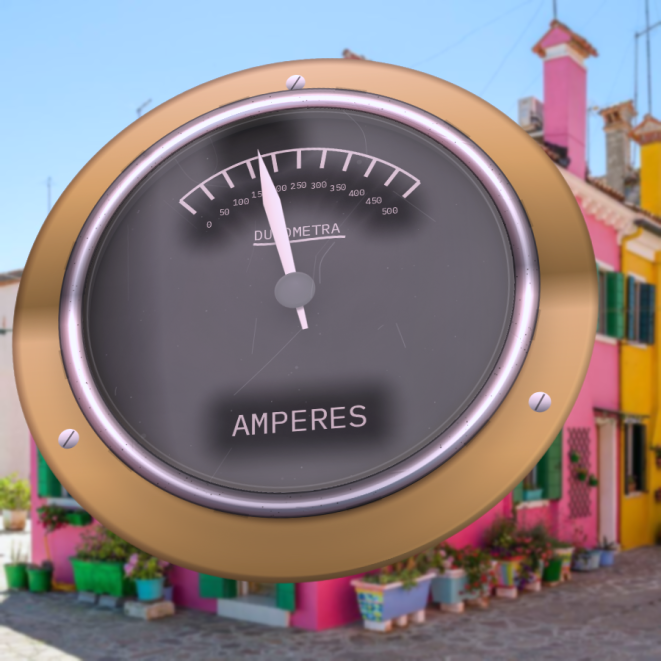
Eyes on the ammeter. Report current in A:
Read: 175 A
